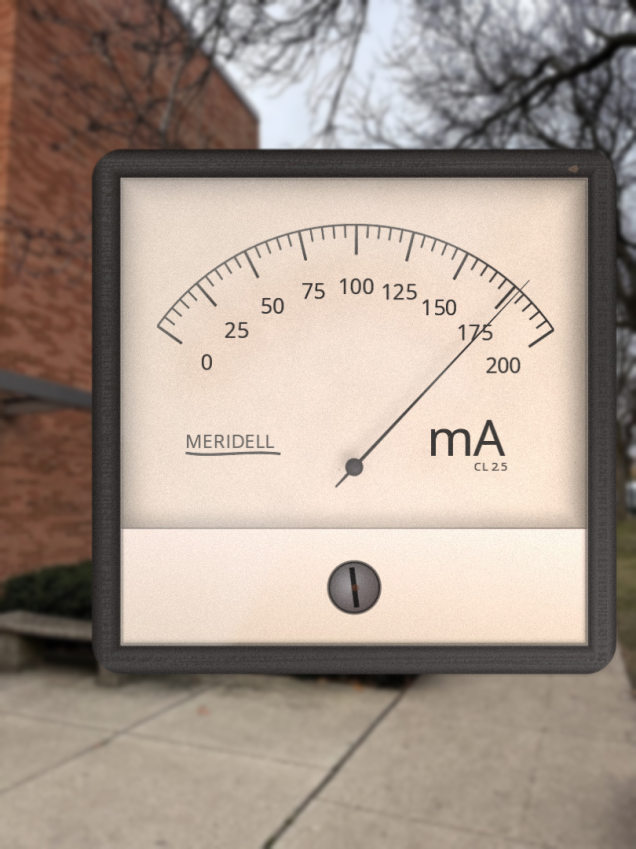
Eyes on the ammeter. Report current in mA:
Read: 177.5 mA
